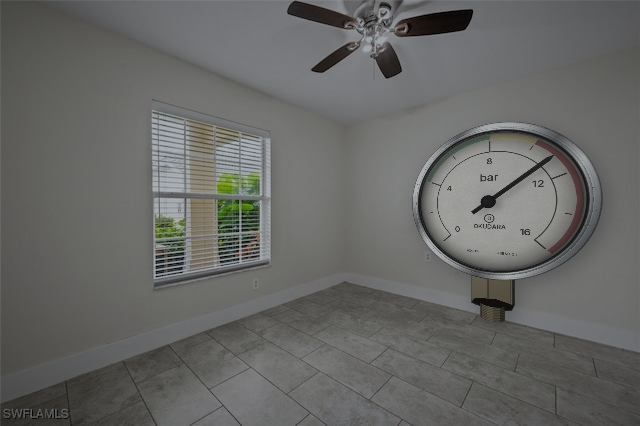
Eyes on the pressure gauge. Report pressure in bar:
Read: 11 bar
